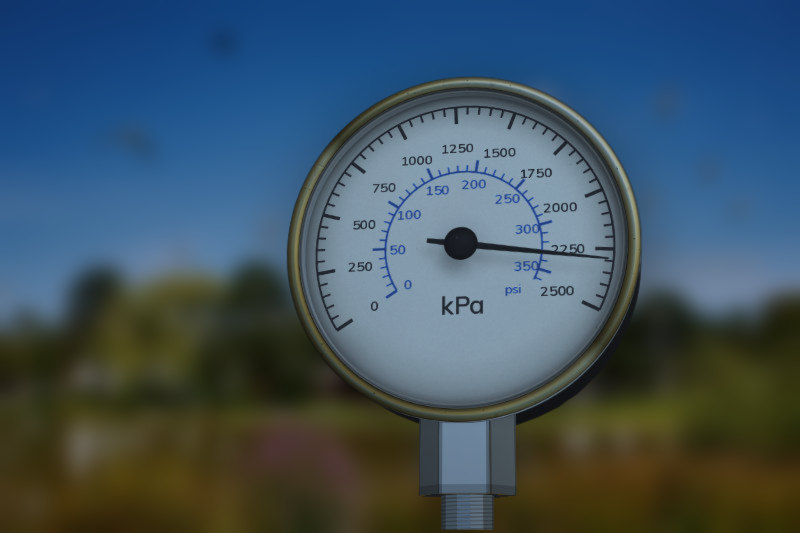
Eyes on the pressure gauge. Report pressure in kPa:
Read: 2300 kPa
